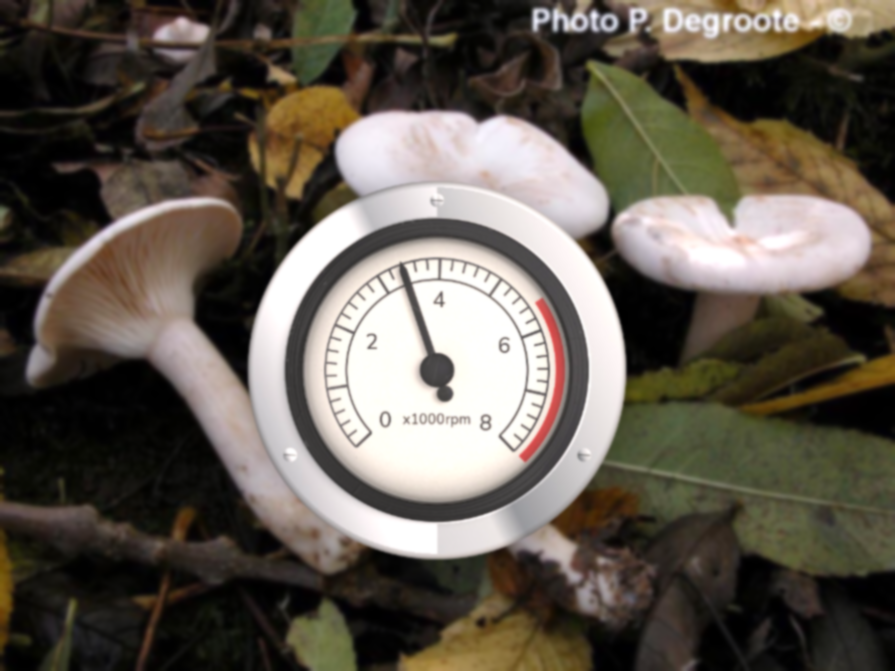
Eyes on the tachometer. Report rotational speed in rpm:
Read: 3400 rpm
